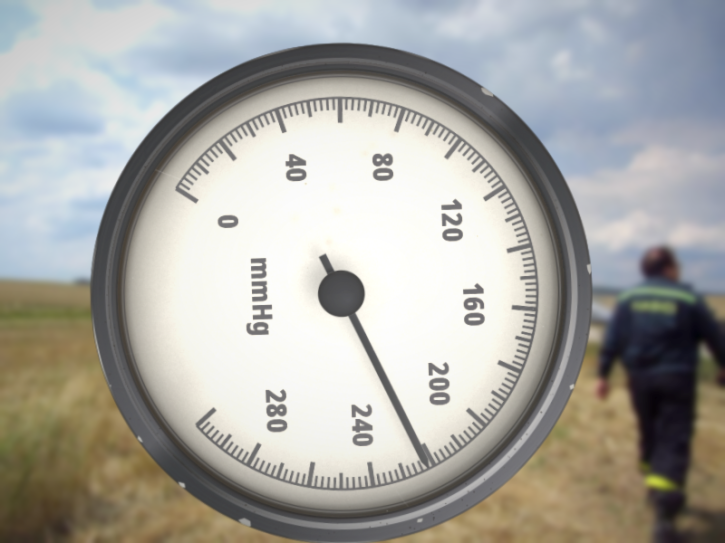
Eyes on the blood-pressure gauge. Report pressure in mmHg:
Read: 222 mmHg
